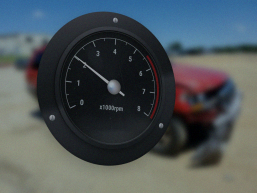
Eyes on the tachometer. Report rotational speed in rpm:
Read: 2000 rpm
